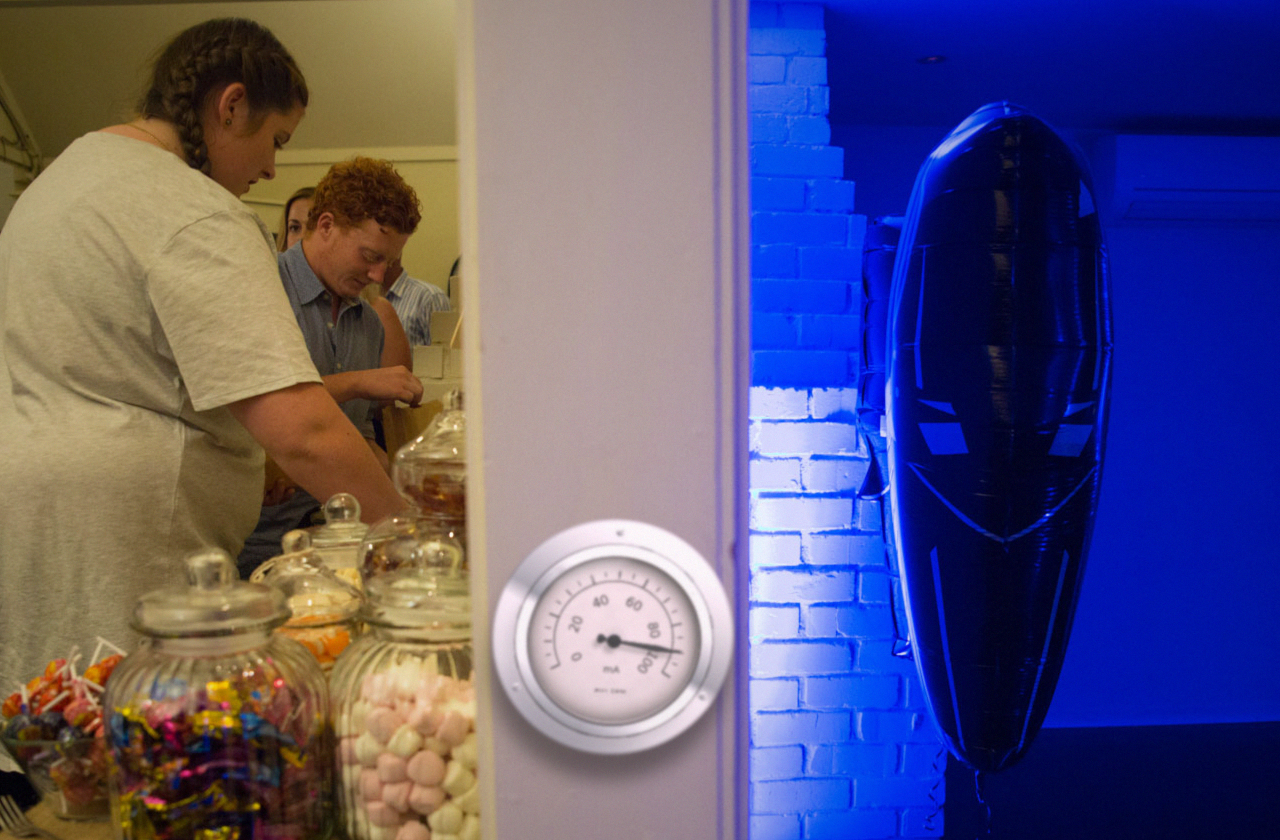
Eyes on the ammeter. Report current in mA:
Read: 90 mA
